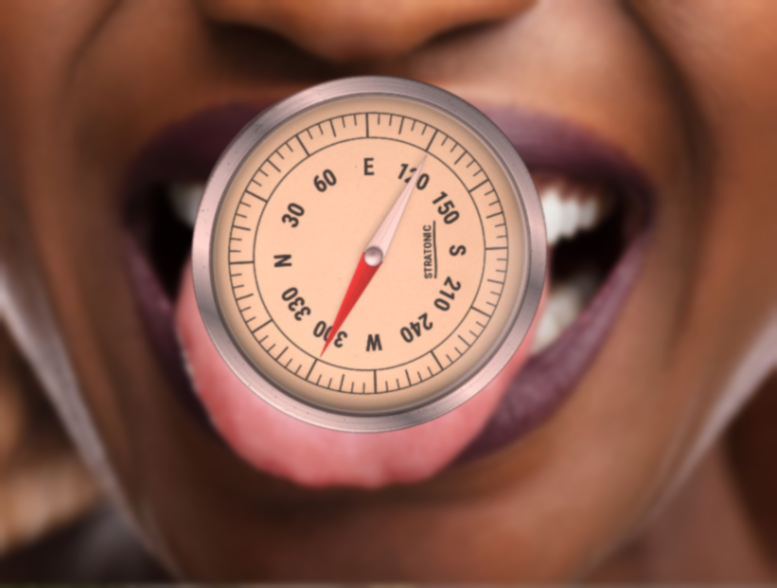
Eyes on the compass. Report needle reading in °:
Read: 300 °
